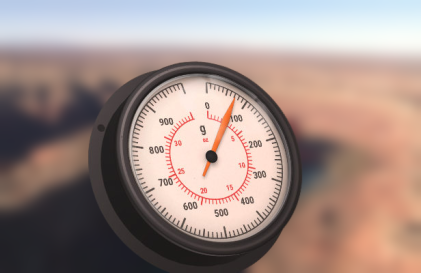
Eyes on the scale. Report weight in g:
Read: 70 g
